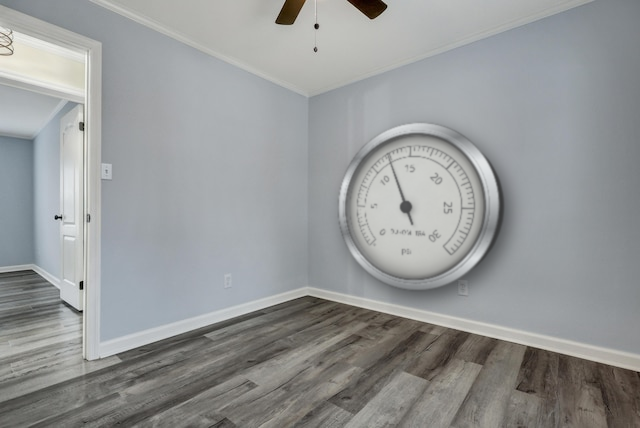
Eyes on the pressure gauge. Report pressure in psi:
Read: 12.5 psi
